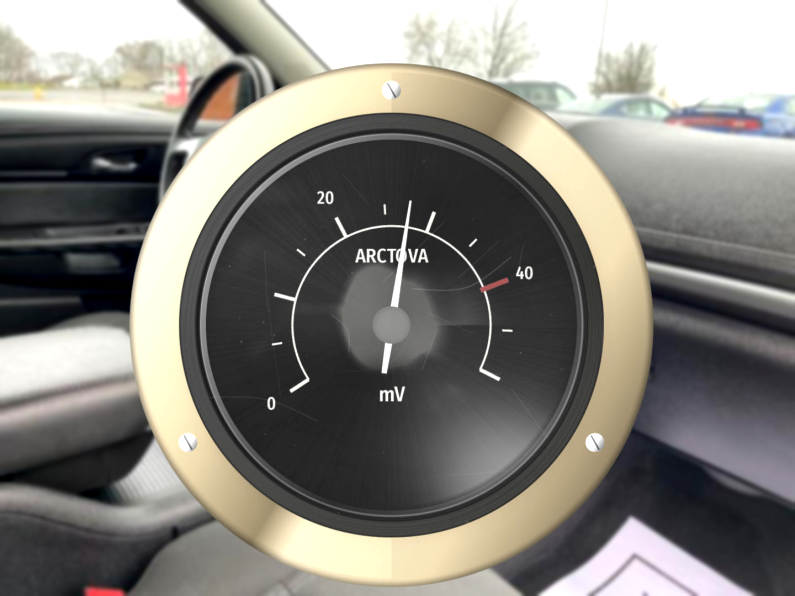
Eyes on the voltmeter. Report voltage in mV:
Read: 27.5 mV
